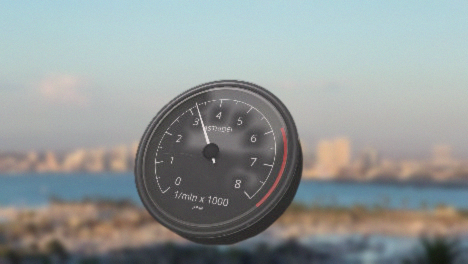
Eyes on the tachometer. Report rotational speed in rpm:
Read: 3250 rpm
